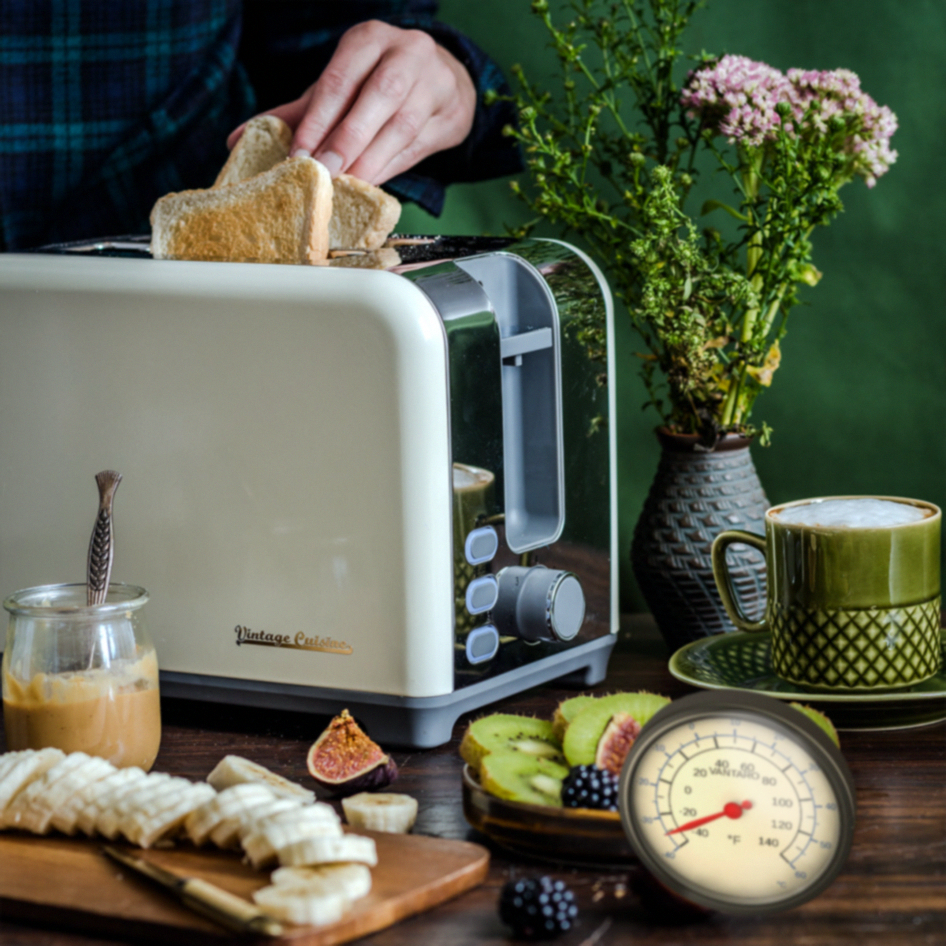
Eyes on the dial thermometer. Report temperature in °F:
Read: -30 °F
